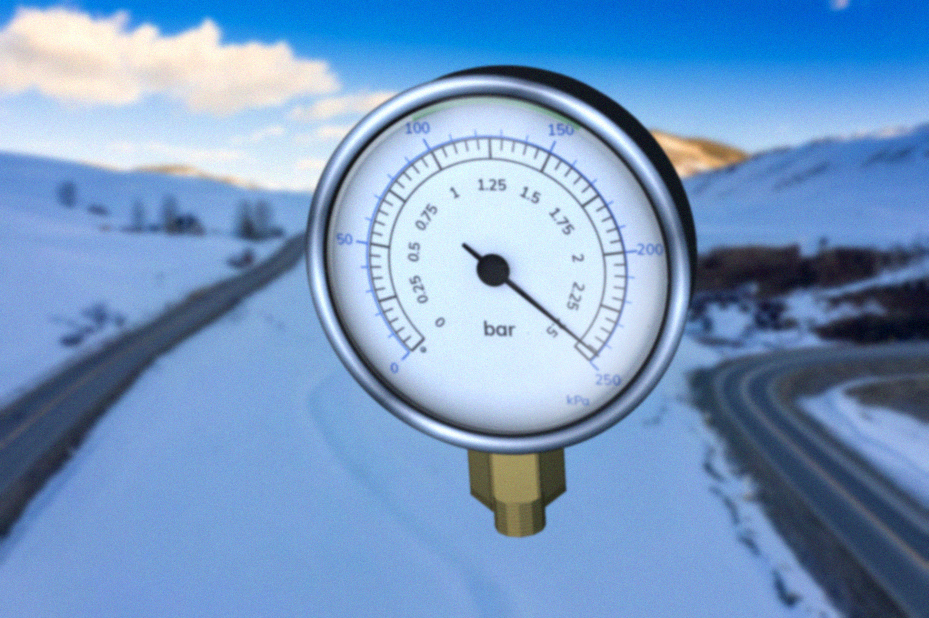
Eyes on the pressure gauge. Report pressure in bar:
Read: 2.45 bar
